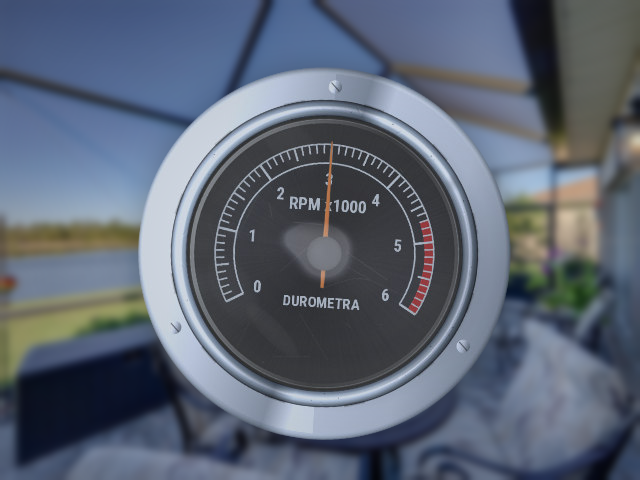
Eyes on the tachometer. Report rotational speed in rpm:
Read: 3000 rpm
